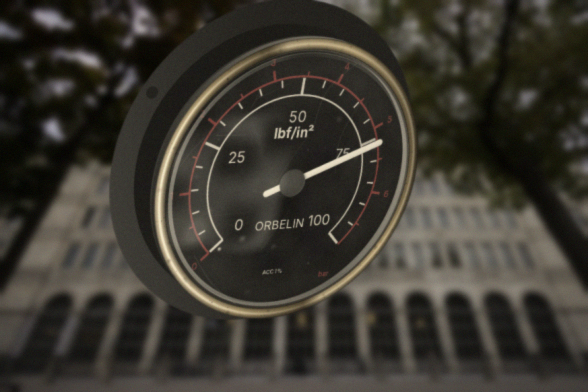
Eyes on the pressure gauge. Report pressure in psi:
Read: 75 psi
